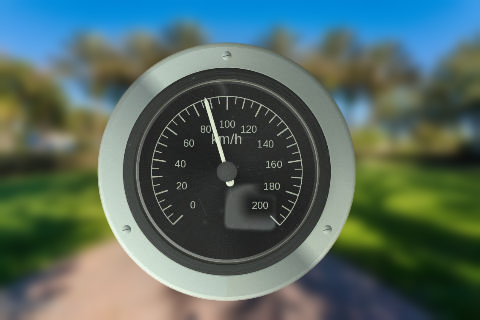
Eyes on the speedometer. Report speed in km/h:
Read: 87.5 km/h
